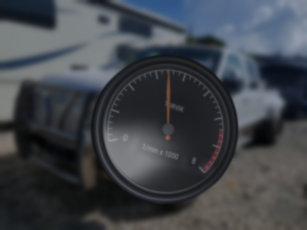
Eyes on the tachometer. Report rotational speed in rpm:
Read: 3400 rpm
